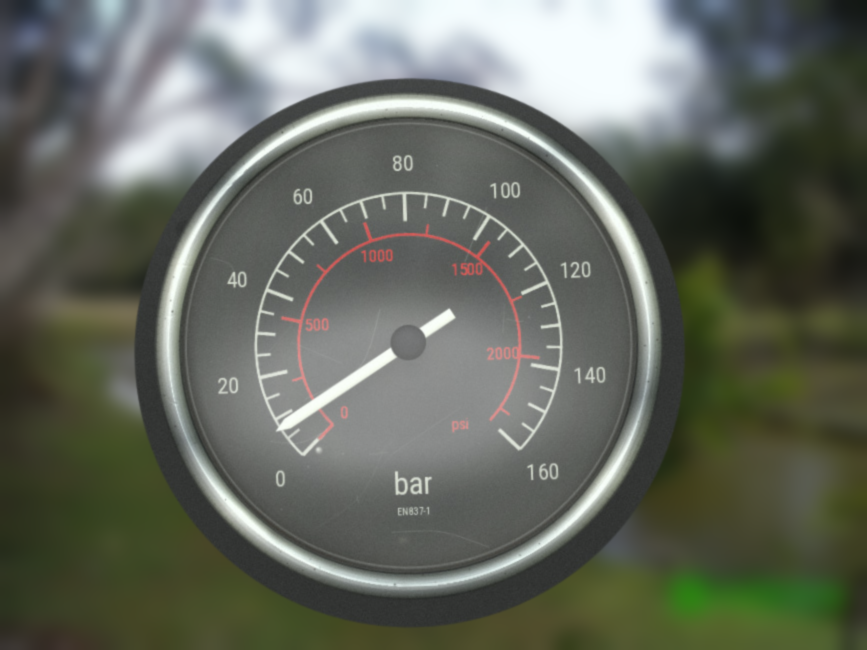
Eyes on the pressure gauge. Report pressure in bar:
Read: 7.5 bar
